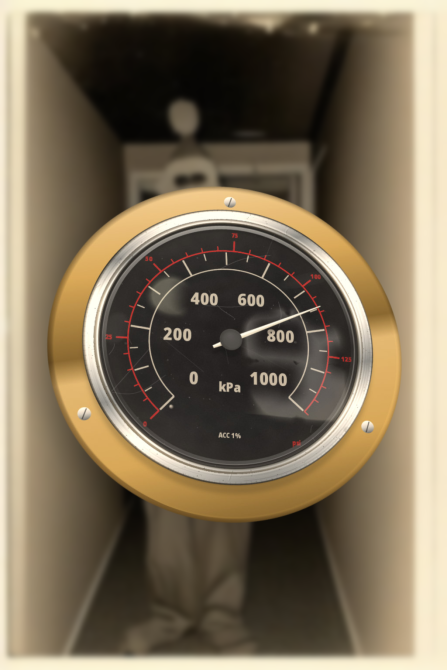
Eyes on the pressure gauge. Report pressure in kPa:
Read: 750 kPa
